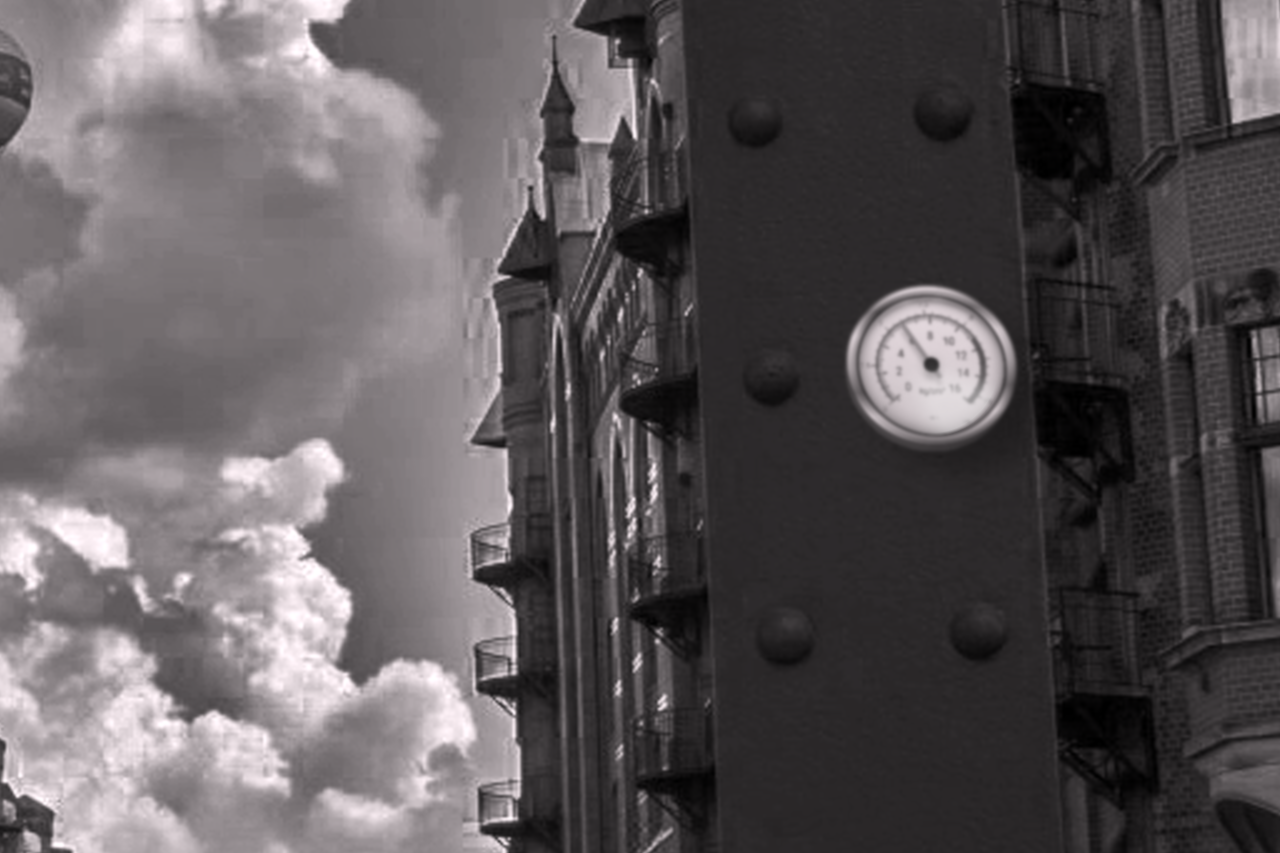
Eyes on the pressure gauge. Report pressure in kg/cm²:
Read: 6 kg/cm²
